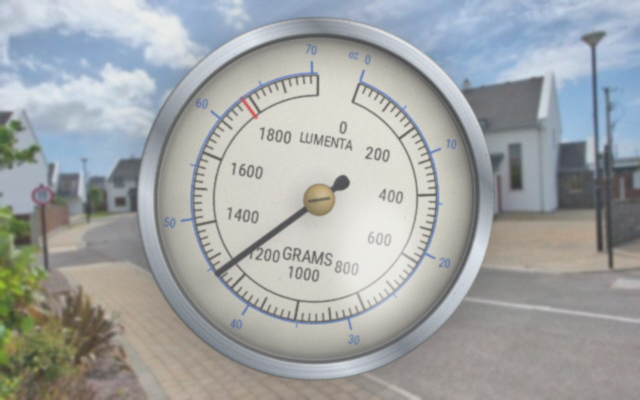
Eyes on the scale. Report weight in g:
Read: 1260 g
